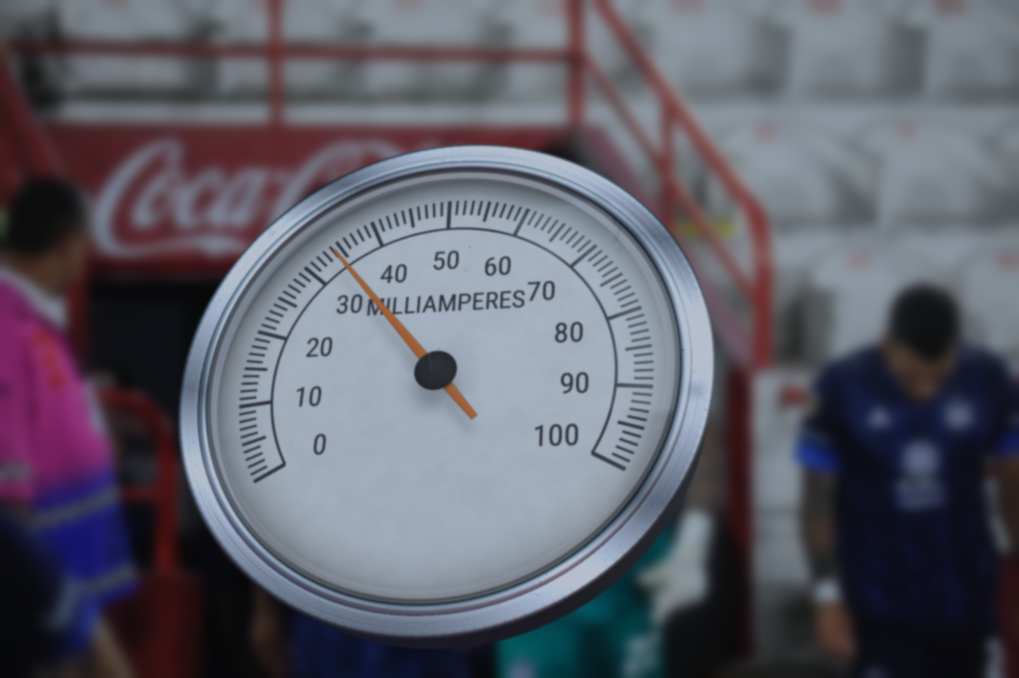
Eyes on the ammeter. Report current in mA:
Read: 34 mA
